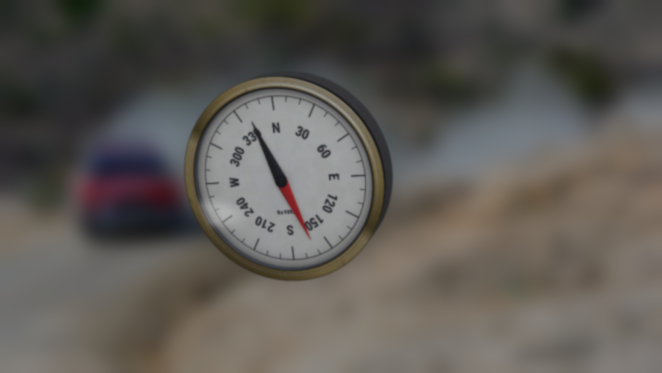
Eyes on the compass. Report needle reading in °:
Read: 160 °
